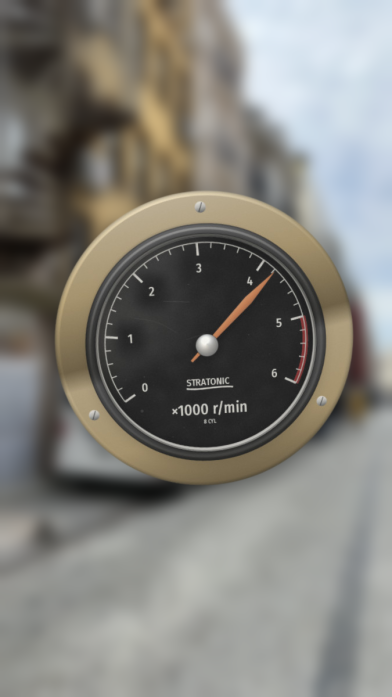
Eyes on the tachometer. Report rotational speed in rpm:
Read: 4200 rpm
